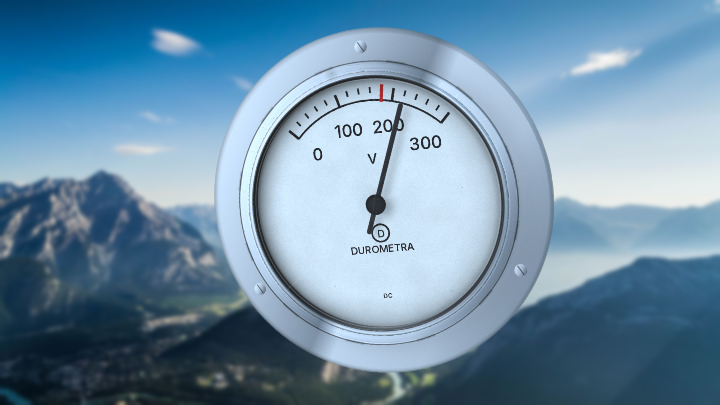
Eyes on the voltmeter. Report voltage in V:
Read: 220 V
